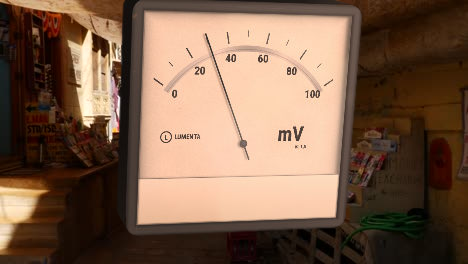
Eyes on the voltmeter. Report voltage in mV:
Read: 30 mV
